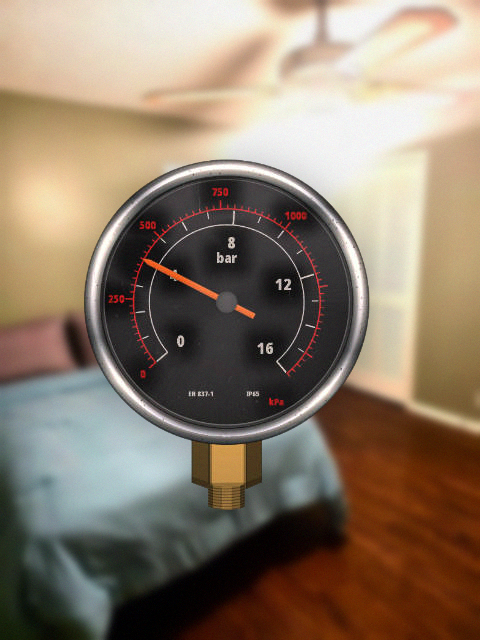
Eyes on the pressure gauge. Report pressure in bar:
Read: 4 bar
